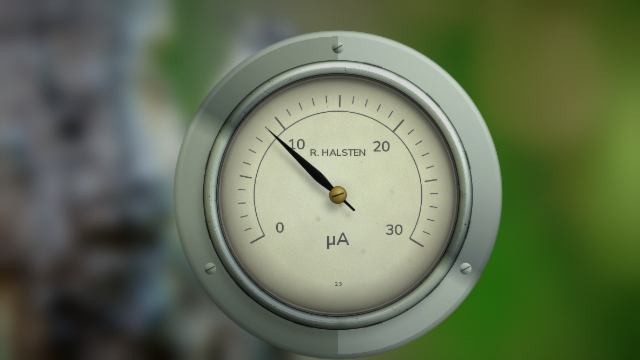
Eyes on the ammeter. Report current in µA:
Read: 9 µA
